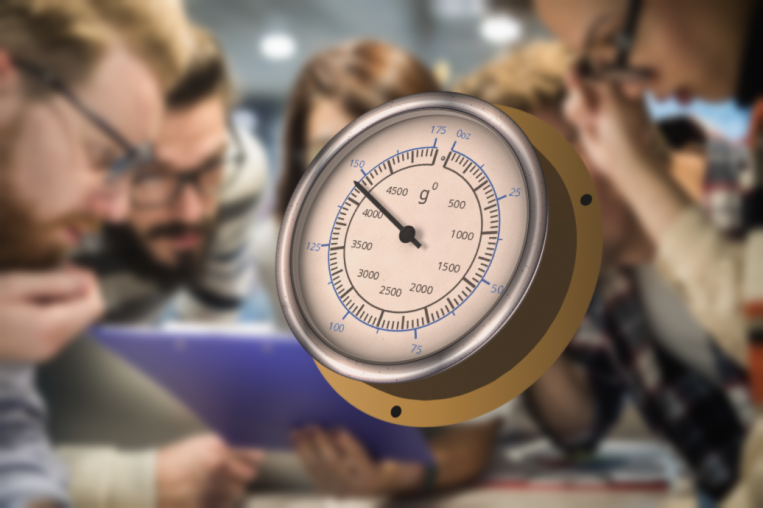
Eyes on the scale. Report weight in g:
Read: 4150 g
